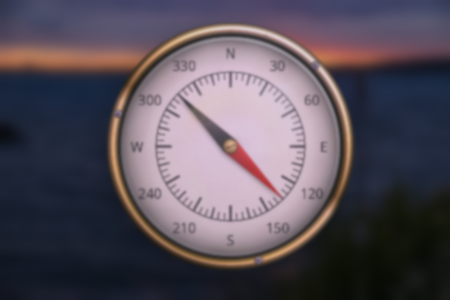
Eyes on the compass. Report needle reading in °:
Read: 135 °
